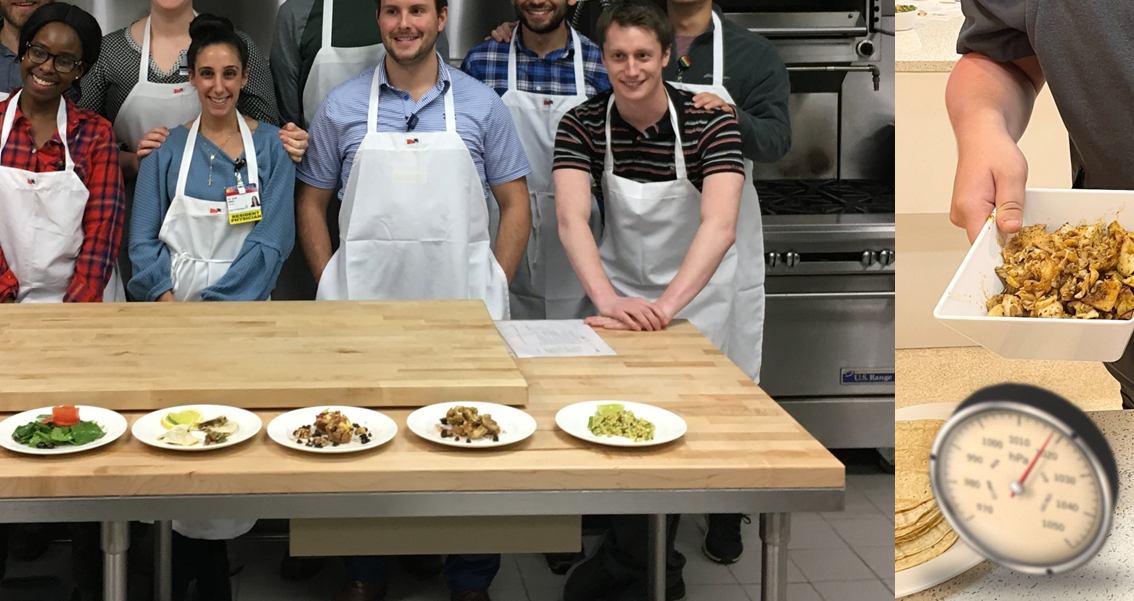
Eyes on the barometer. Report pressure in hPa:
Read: 1018 hPa
